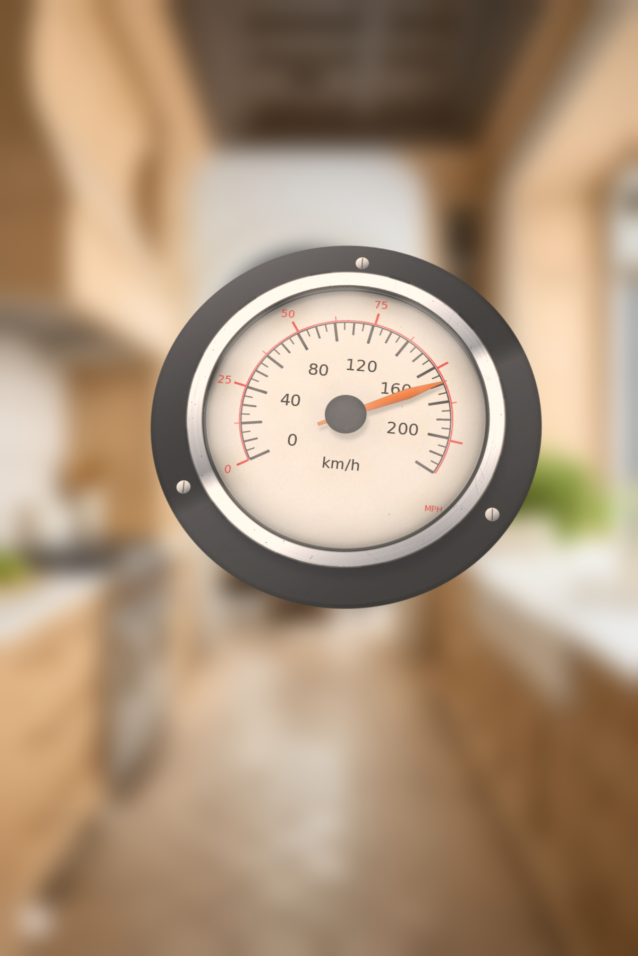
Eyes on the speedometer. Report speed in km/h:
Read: 170 km/h
